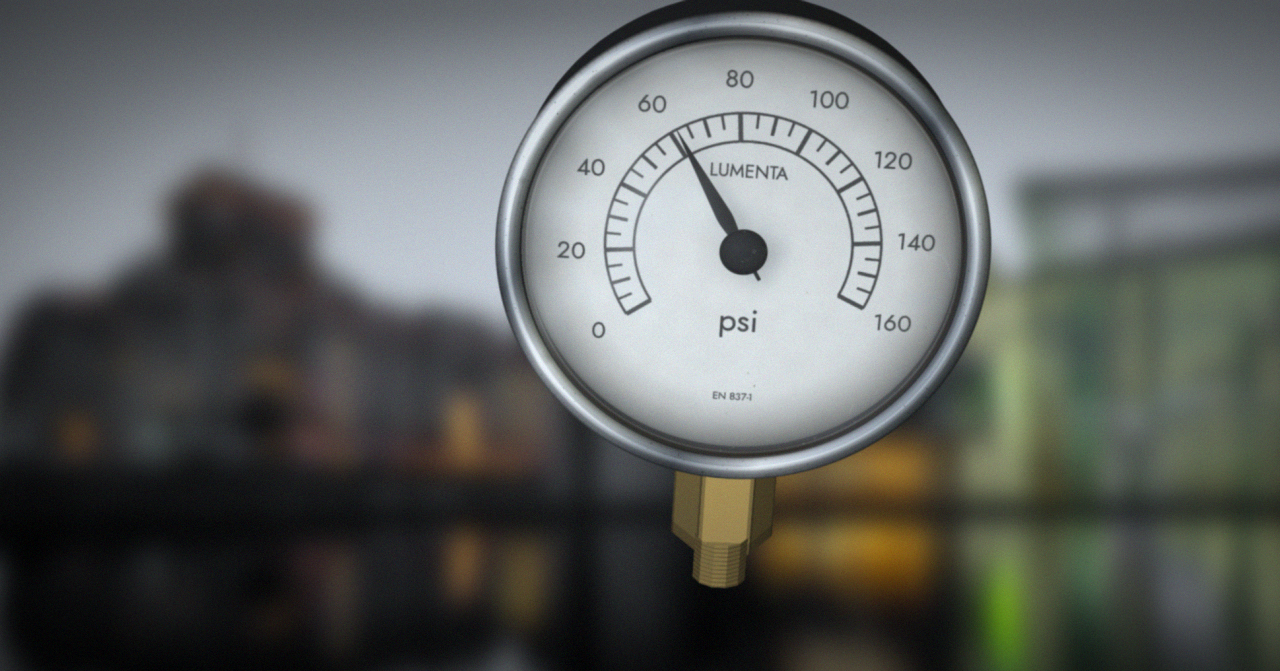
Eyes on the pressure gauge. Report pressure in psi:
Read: 62.5 psi
